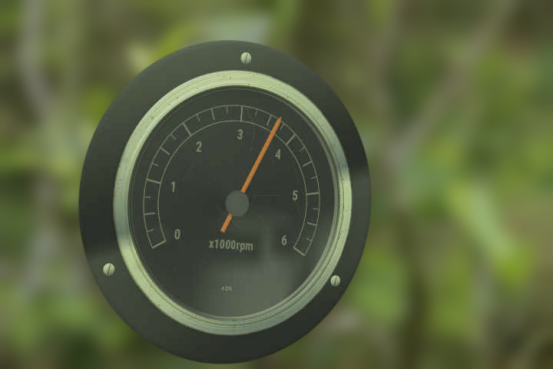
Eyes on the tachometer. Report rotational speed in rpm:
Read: 3625 rpm
